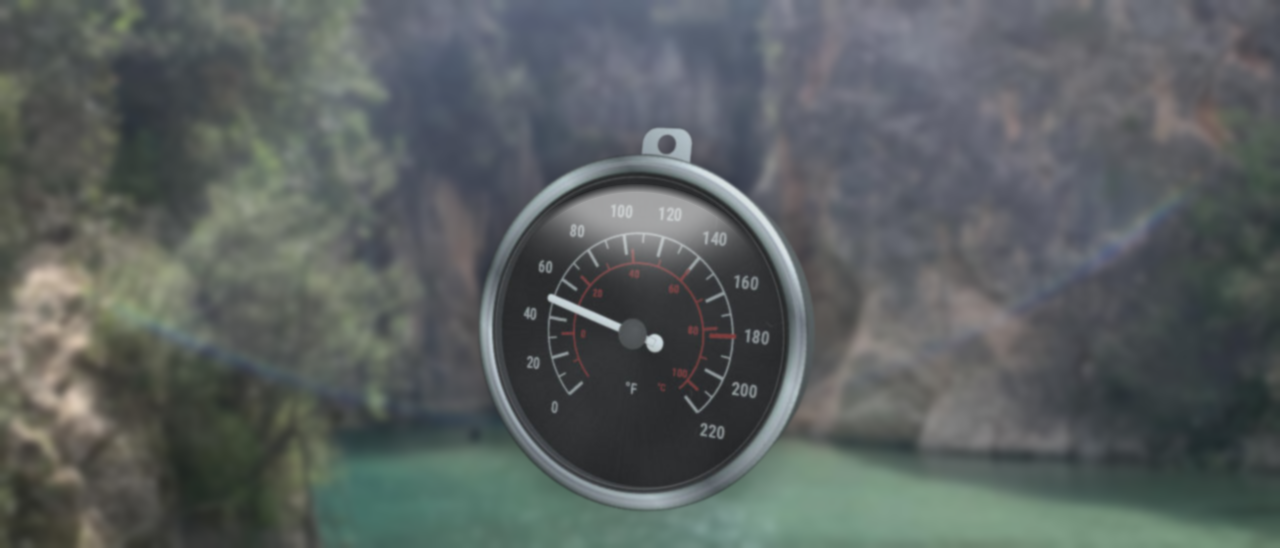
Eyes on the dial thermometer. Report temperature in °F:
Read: 50 °F
